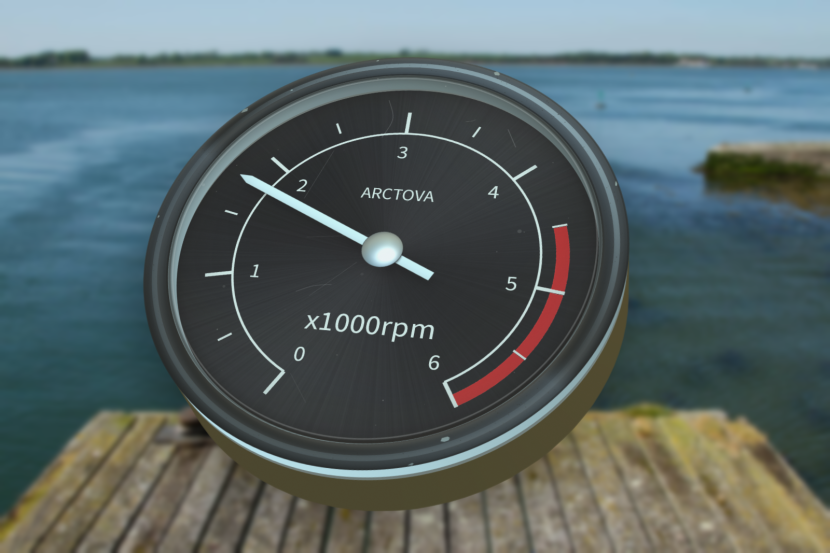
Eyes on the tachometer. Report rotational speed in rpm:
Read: 1750 rpm
